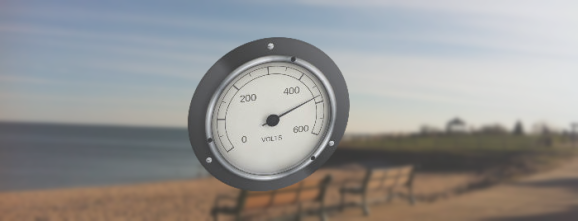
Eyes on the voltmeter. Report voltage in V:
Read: 475 V
